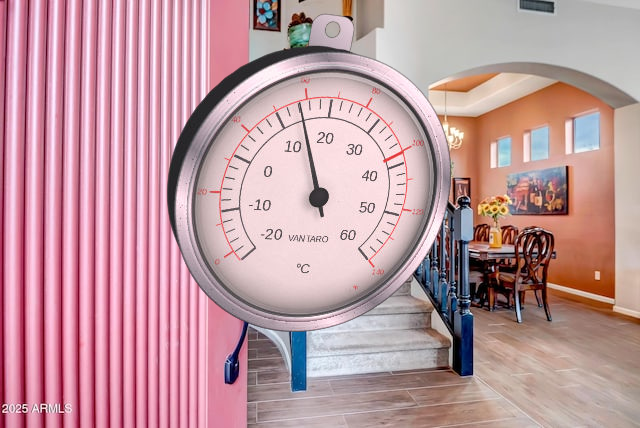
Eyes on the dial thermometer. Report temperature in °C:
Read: 14 °C
